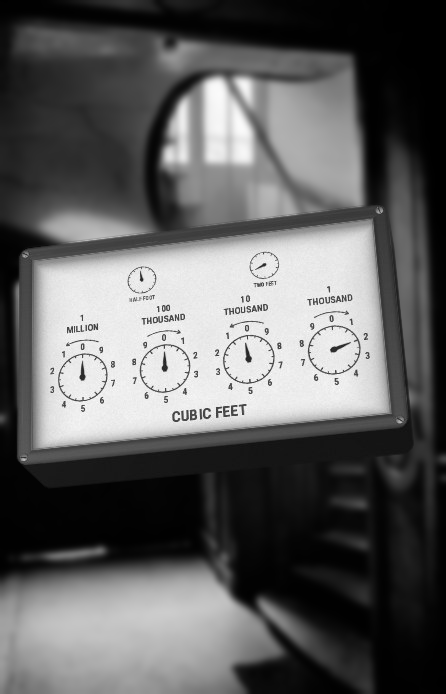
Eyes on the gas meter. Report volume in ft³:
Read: 200 ft³
